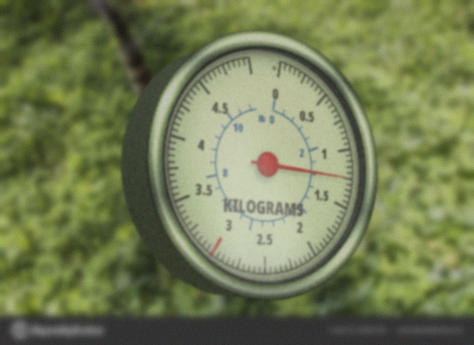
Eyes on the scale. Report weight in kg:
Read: 1.25 kg
